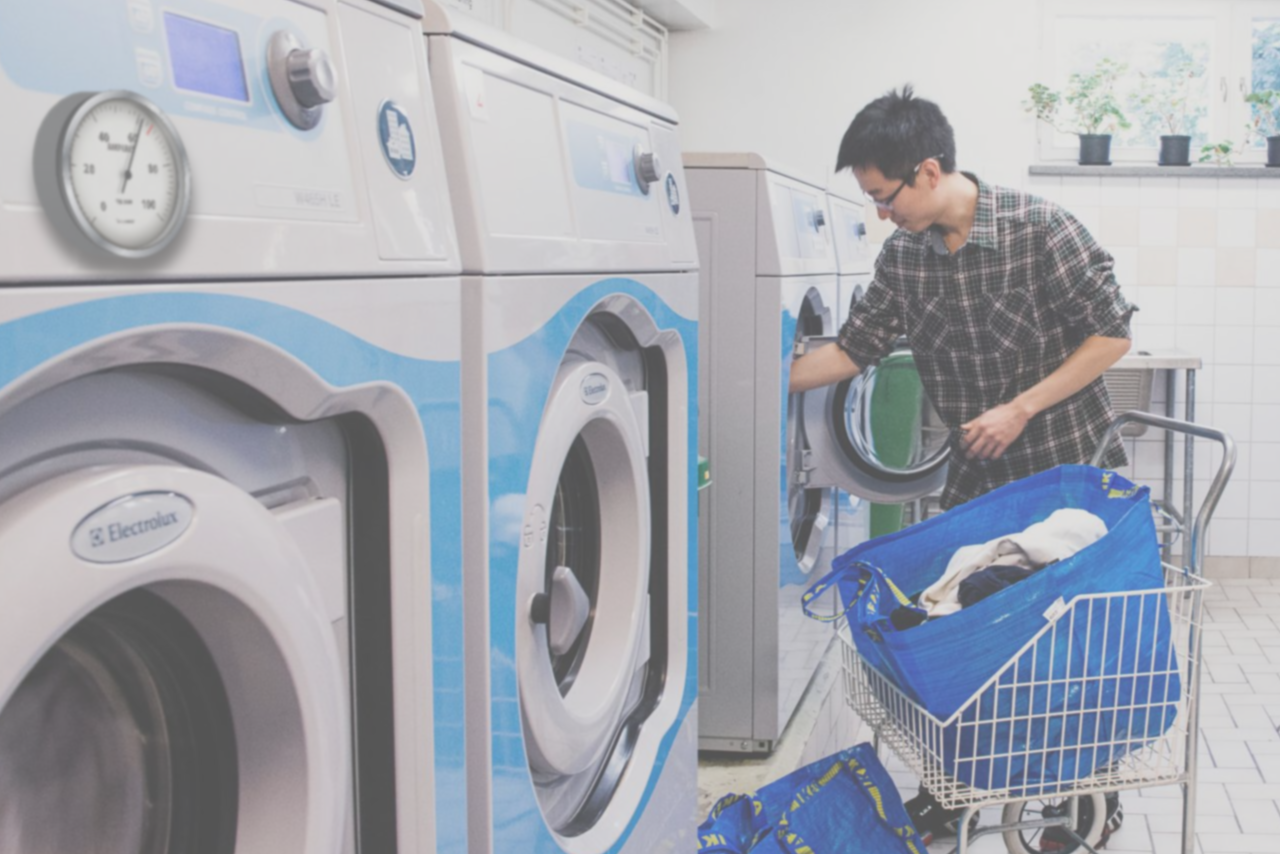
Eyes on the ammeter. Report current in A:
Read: 60 A
